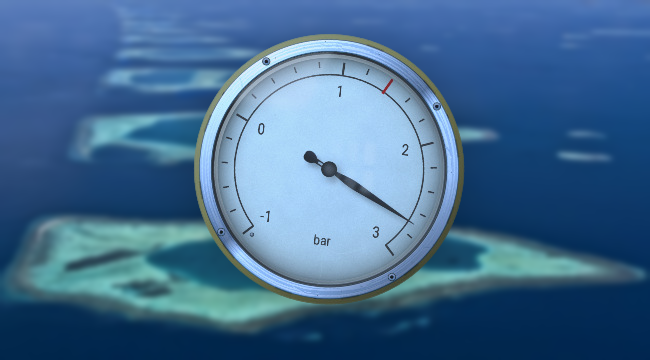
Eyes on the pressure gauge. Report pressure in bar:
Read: 2.7 bar
